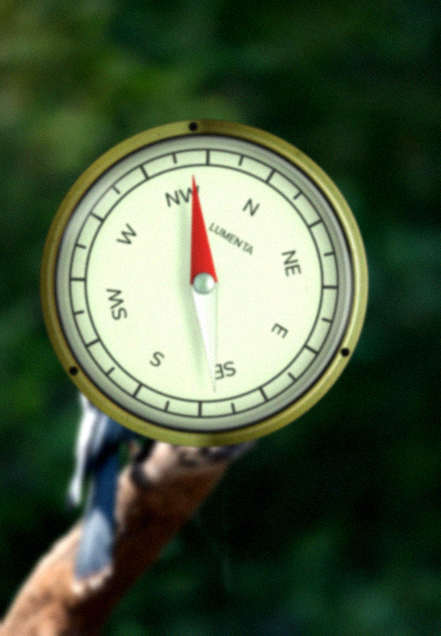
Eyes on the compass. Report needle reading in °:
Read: 322.5 °
